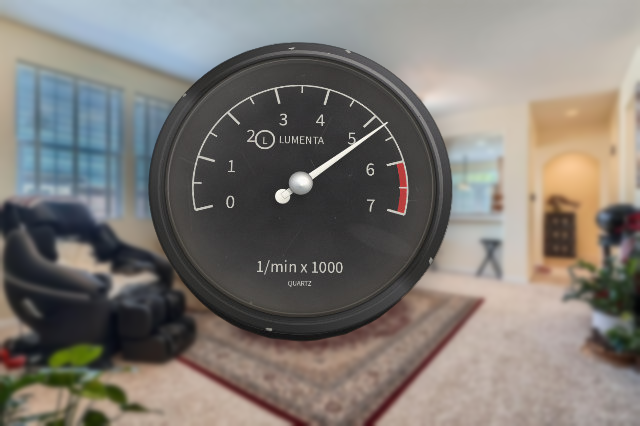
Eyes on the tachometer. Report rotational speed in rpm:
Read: 5250 rpm
